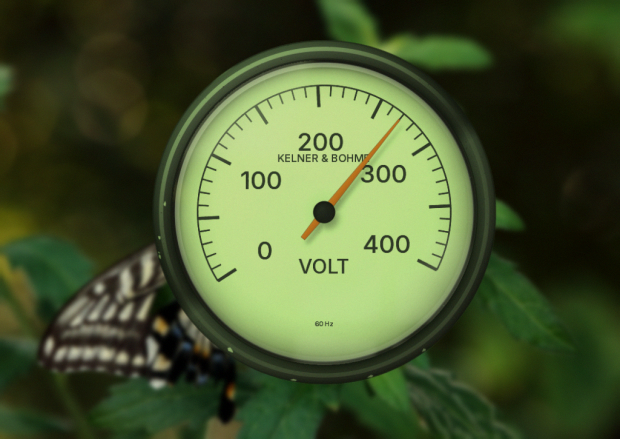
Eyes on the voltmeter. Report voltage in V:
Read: 270 V
